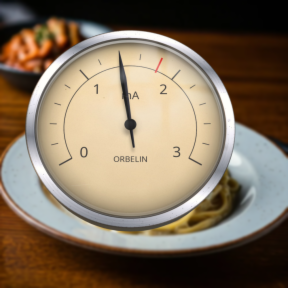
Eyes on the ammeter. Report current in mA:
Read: 1.4 mA
